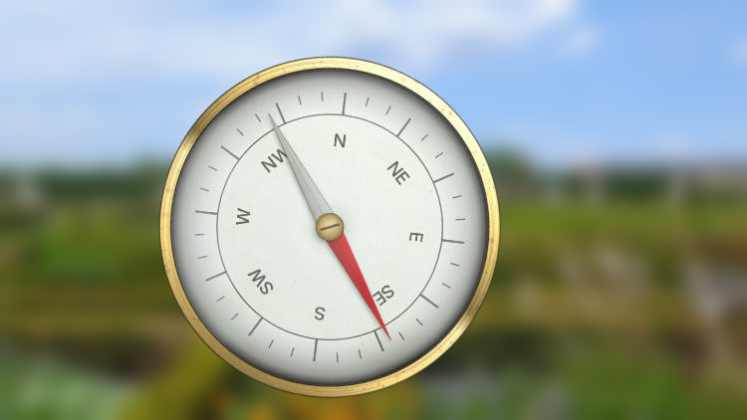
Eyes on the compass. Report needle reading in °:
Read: 145 °
